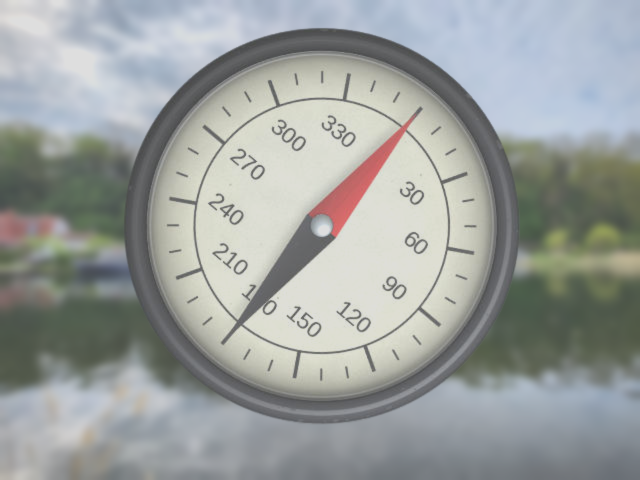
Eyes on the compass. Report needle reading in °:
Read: 0 °
